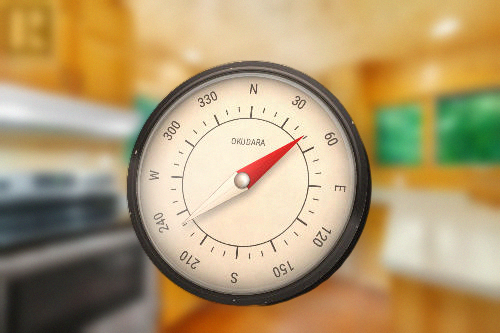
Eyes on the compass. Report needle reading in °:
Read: 50 °
